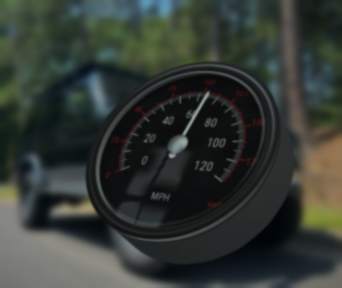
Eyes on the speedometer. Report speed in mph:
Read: 65 mph
